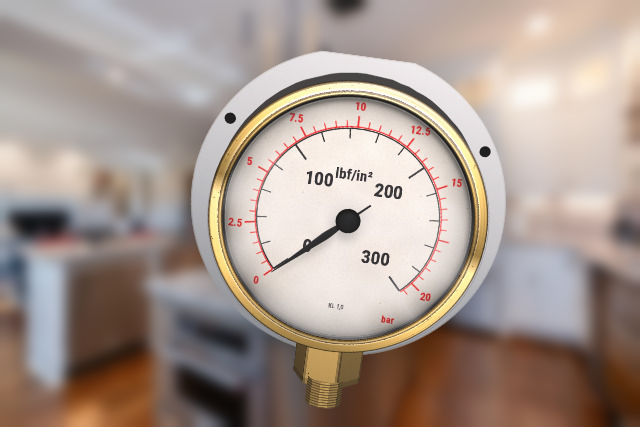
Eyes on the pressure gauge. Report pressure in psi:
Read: 0 psi
